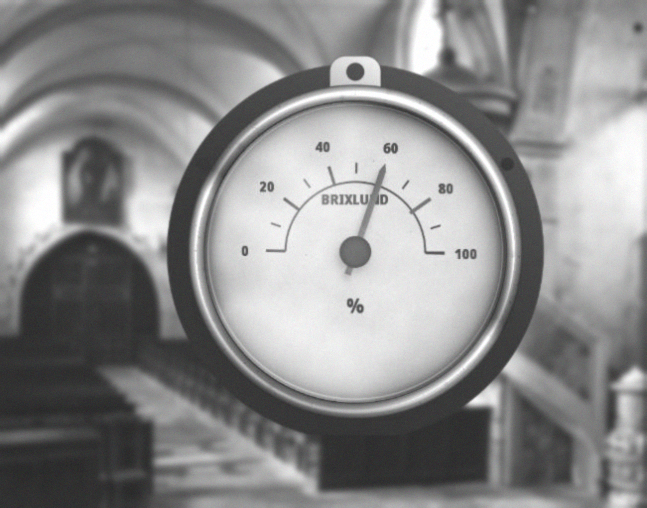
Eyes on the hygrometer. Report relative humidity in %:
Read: 60 %
